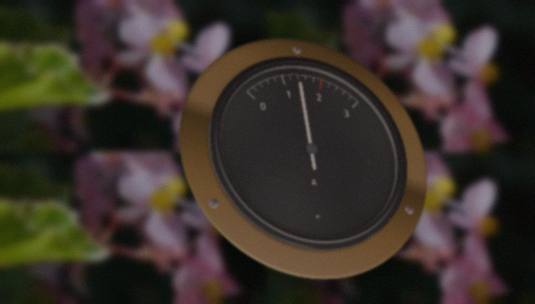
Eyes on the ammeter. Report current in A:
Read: 1.4 A
